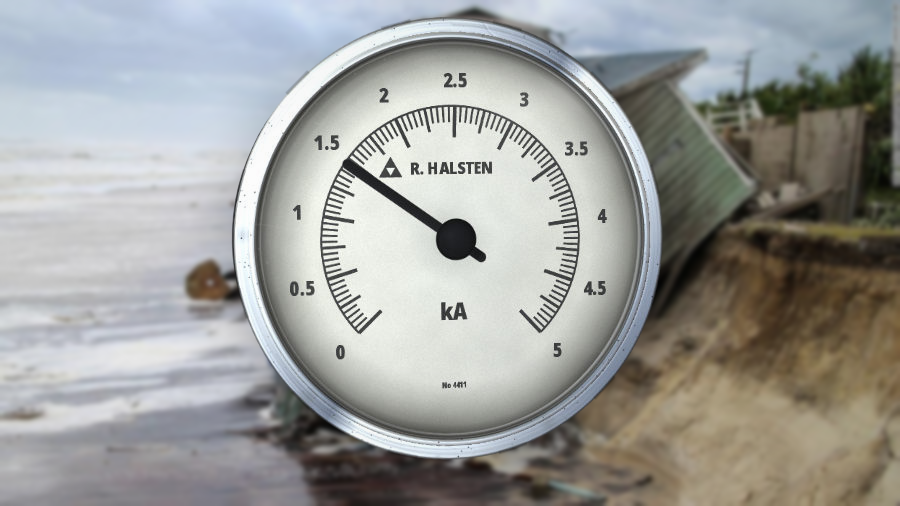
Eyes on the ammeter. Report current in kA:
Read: 1.45 kA
